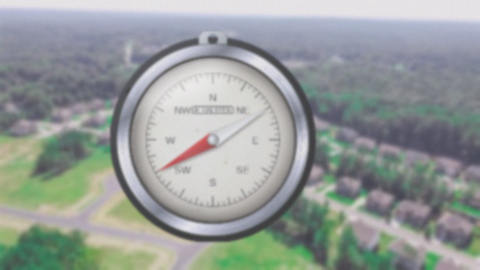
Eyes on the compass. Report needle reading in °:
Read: 240 °
